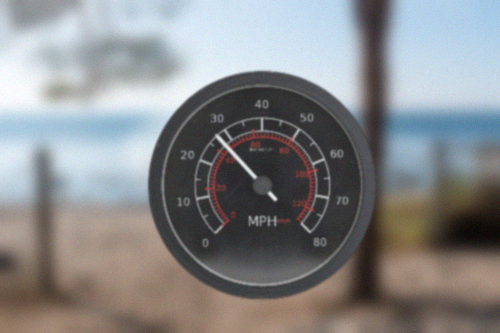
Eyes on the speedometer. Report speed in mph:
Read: 27.5 mph
